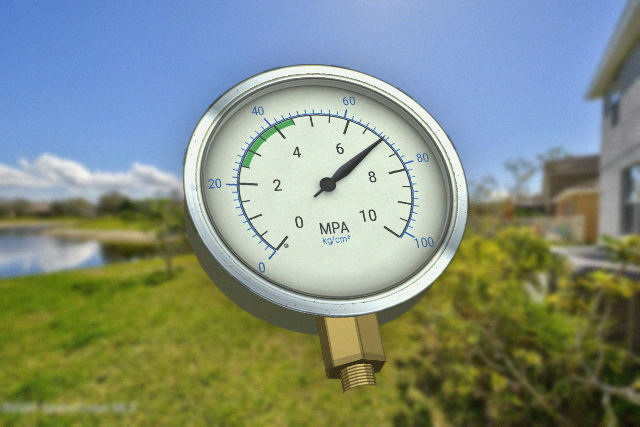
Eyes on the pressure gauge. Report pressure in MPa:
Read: 7 MPa
